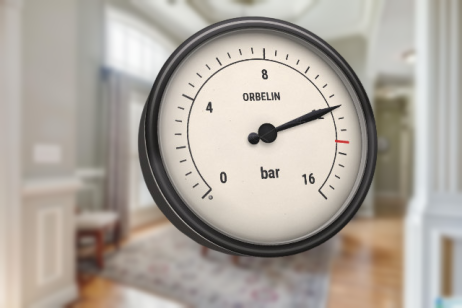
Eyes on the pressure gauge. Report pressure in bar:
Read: 12 bar
